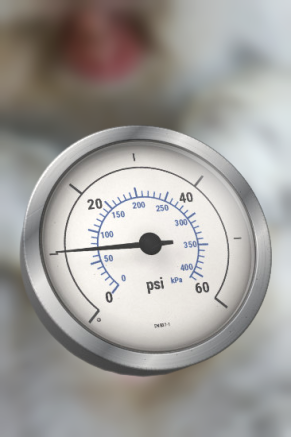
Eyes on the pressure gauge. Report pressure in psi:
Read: 10 psi
